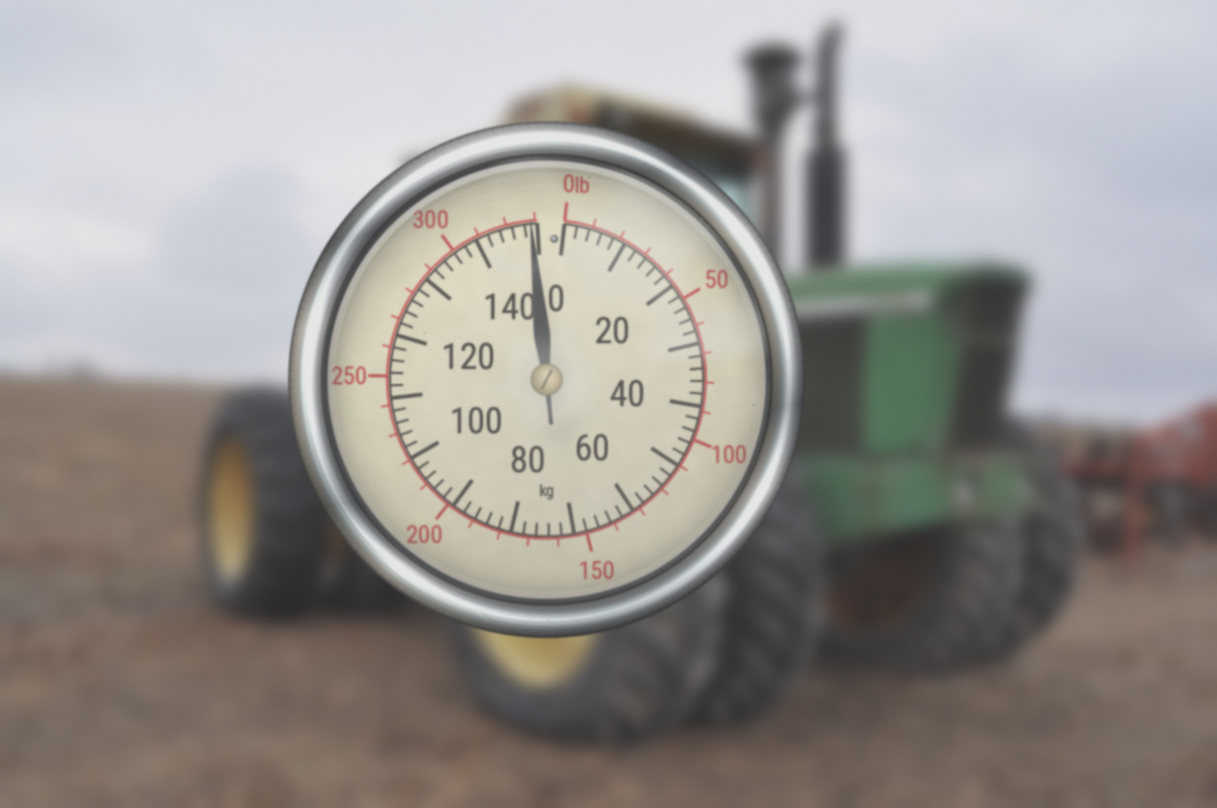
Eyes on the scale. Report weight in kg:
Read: 149 kg
